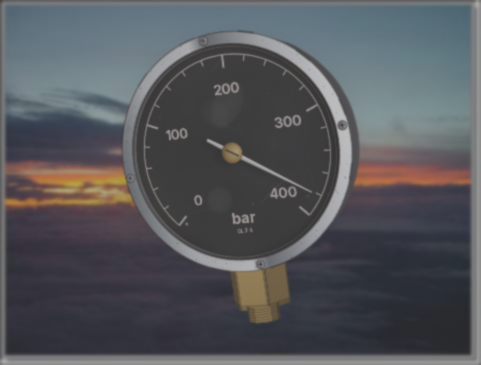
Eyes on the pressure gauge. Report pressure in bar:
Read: 380 bar
